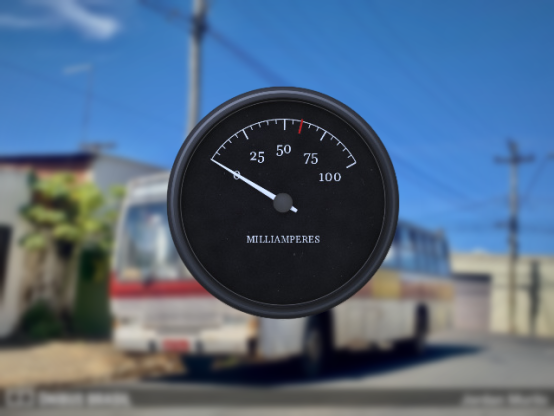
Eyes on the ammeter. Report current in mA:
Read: 0 mA
